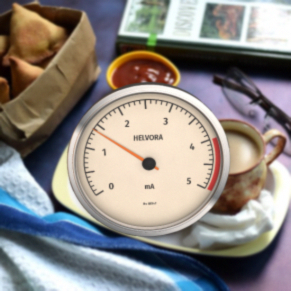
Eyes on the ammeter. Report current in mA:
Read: 1.4 mA
